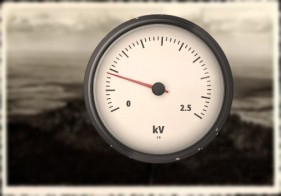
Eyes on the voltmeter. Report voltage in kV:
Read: 0.45 kV
